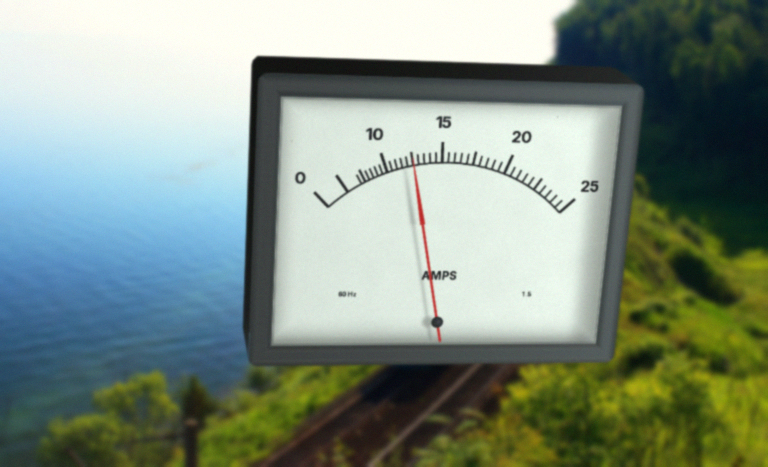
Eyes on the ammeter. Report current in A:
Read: 12.5 A
